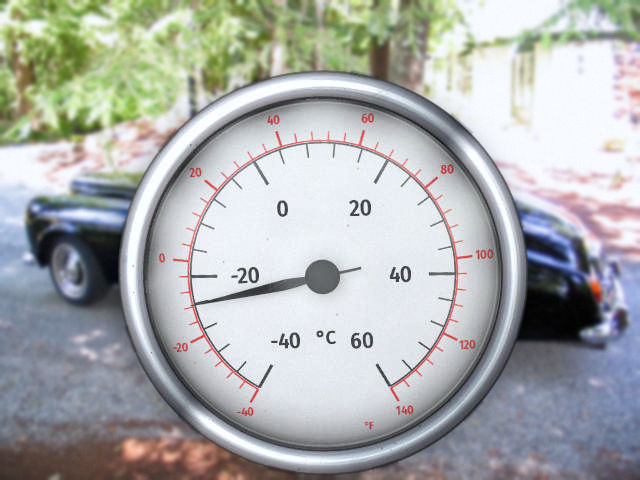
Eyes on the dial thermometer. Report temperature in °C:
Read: -24 °C
